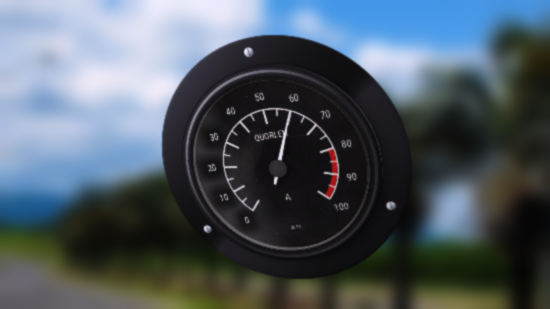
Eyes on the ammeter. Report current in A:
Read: 60 A
